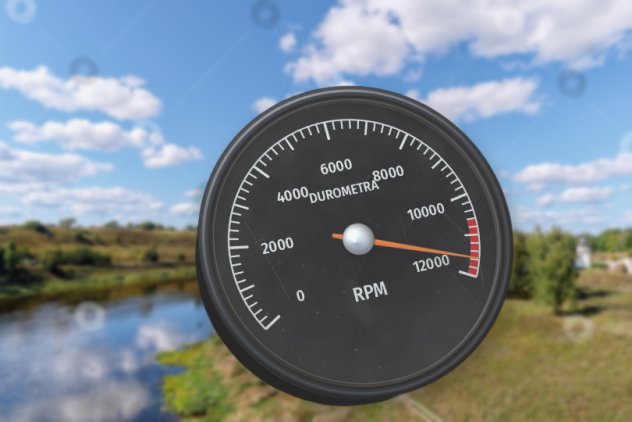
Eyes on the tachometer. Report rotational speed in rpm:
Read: 11600 rpm
